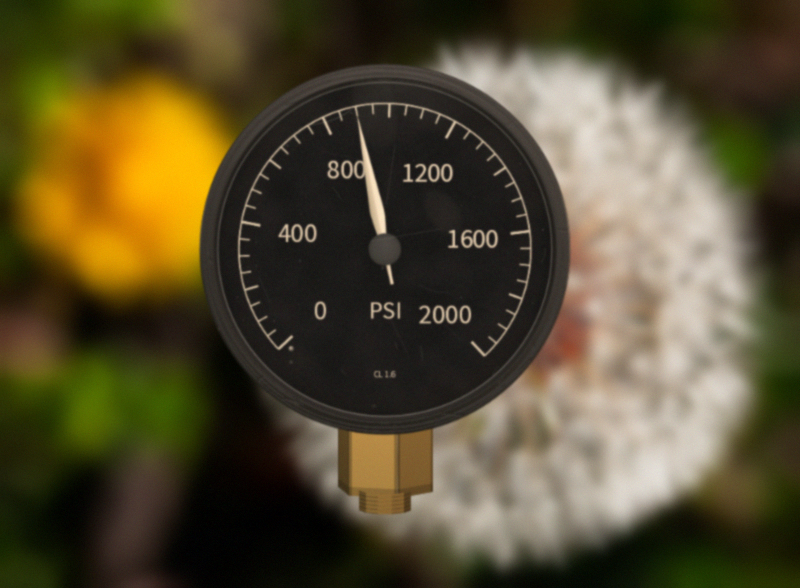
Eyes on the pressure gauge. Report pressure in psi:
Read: 900 psi
